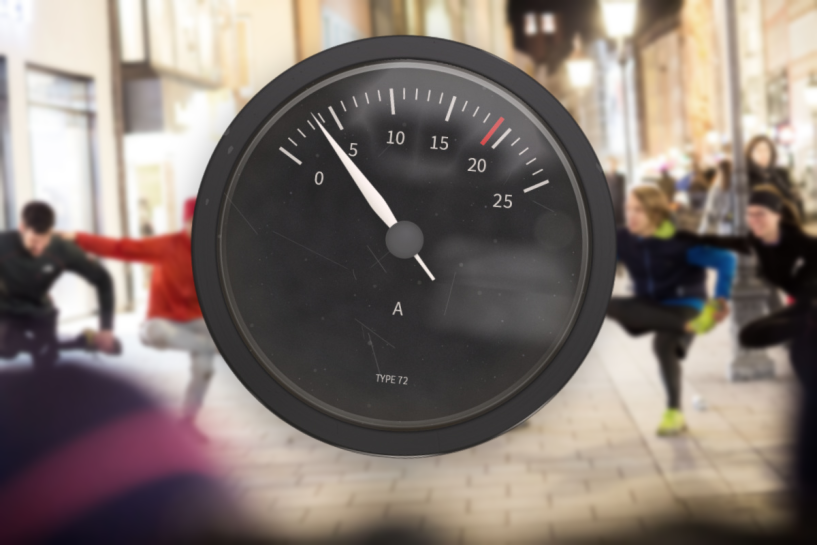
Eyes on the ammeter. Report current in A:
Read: 3.5 A
